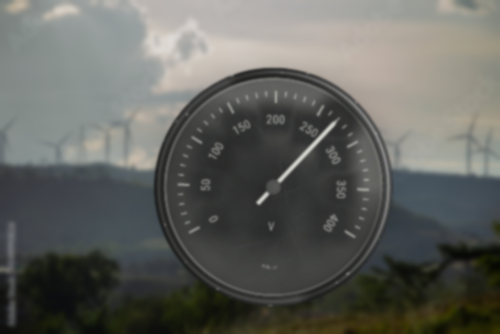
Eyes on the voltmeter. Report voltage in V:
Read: 270 V
